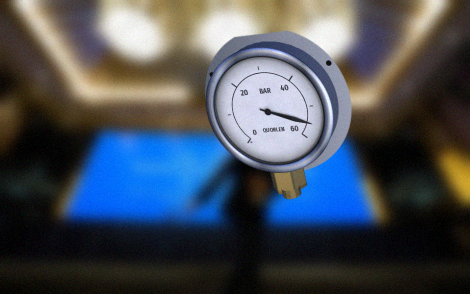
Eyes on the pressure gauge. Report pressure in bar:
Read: 55 bar
